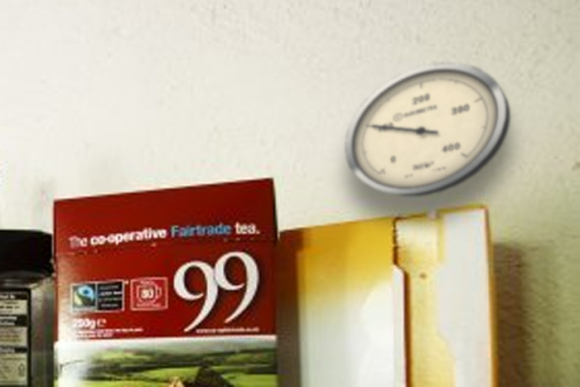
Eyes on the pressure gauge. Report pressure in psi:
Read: 100 psi
